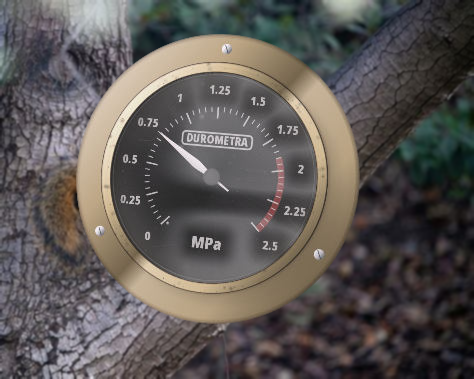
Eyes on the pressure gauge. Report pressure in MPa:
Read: 0.75 MPa
